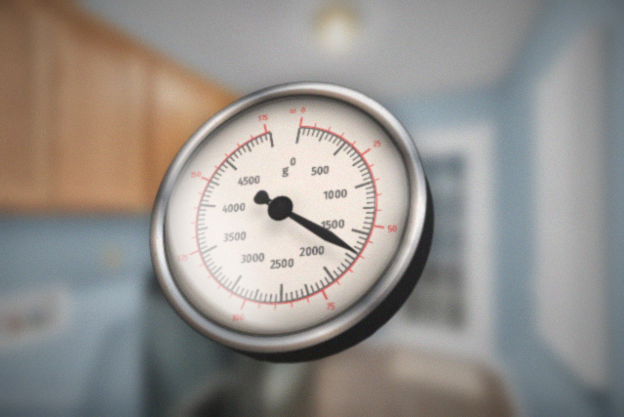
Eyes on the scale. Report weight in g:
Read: 1700 g
